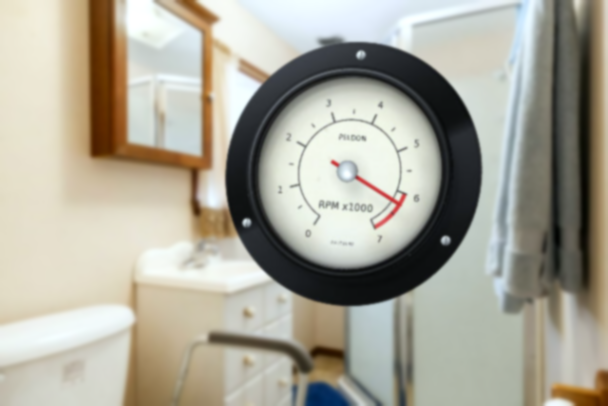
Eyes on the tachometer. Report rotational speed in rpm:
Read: 6250 rpm
